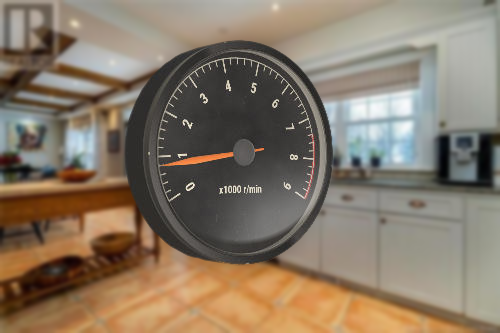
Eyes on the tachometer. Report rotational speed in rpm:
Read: 800 rpm
